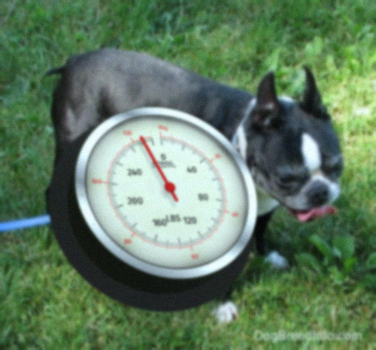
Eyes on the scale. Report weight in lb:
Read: 270 lb
